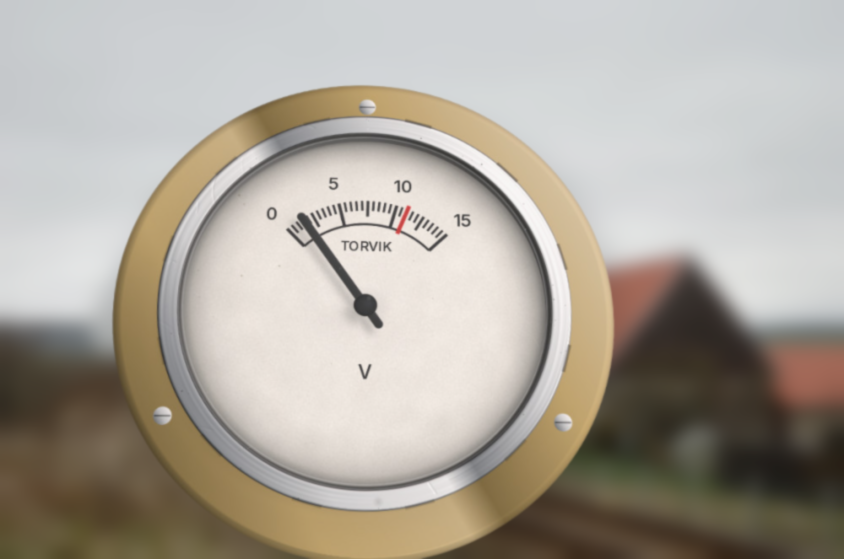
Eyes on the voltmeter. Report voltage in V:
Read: 1.5 V
